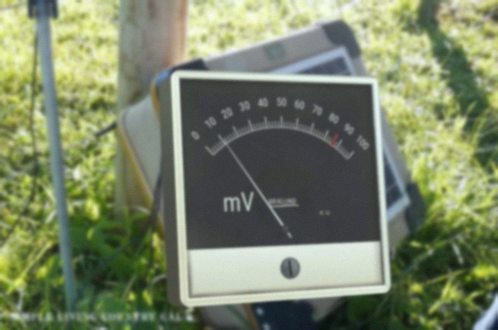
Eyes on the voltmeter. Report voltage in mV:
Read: 10 mV
